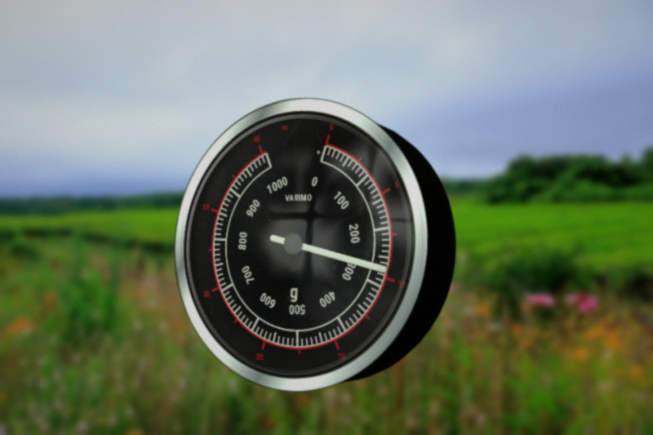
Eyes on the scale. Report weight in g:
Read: 270 g
